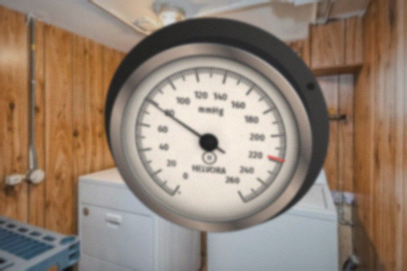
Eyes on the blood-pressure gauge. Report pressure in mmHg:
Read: 80 mmHg
